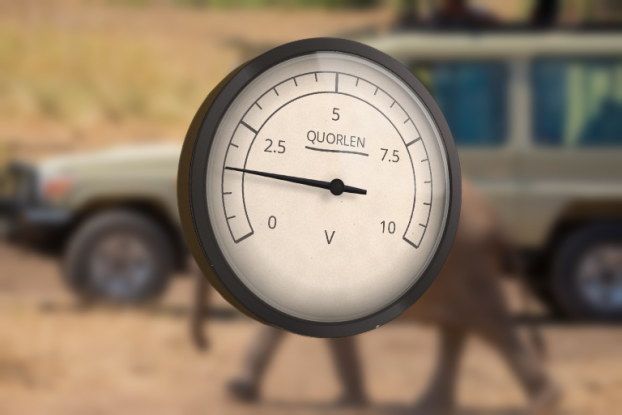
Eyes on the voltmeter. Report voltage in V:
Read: 1.5 V
